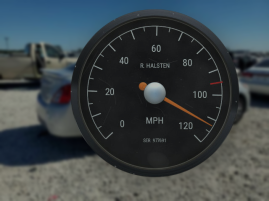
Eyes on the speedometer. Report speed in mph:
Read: 112.5 mph
